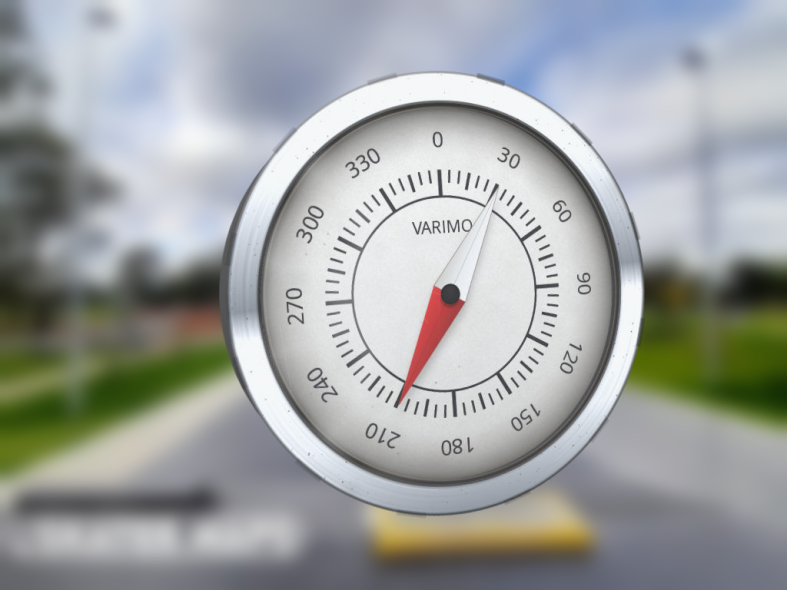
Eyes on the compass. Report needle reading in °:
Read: 210 °
